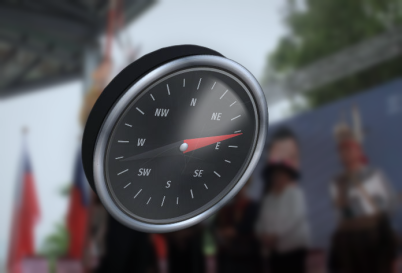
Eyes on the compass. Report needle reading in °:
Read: 75 °
